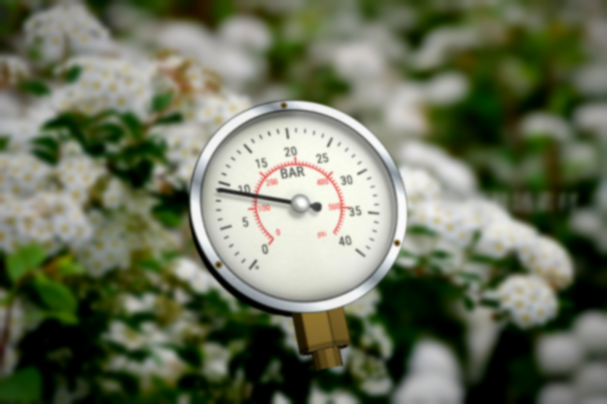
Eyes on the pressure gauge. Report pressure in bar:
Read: 9 bar
